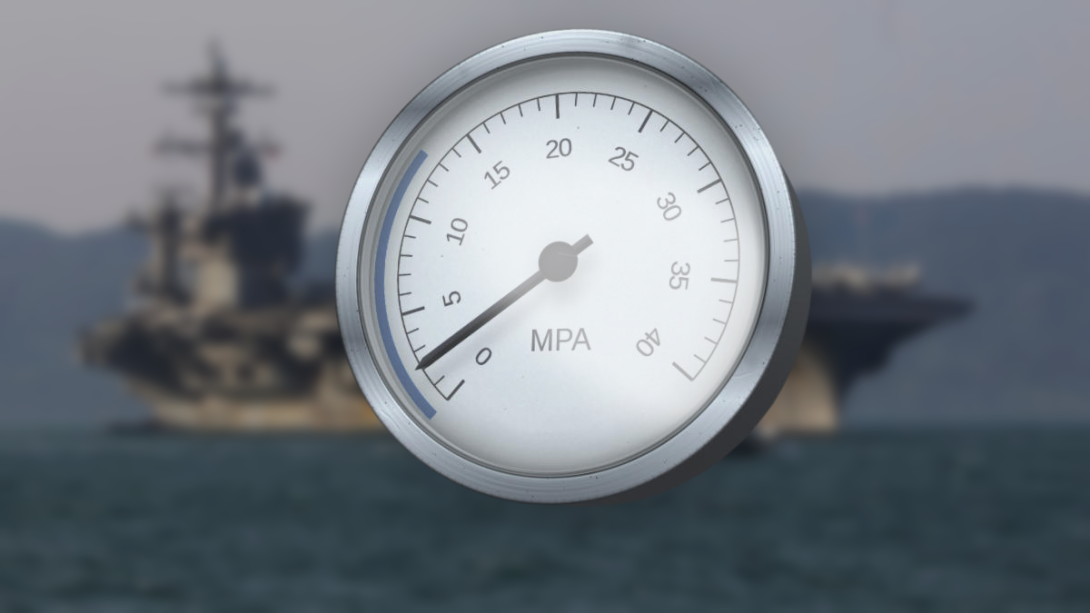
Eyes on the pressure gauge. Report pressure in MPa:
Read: 2 MPa
